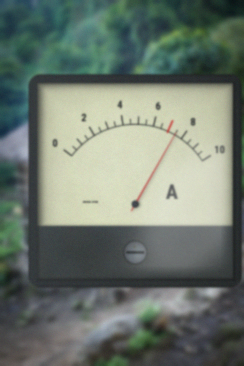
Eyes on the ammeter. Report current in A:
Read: 7.5 A
